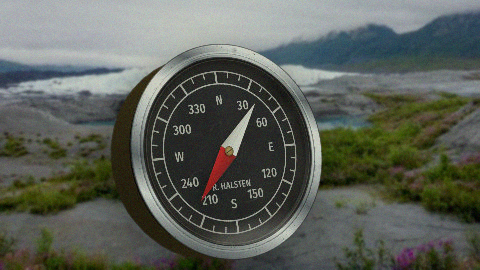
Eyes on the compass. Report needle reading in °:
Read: 220 °
